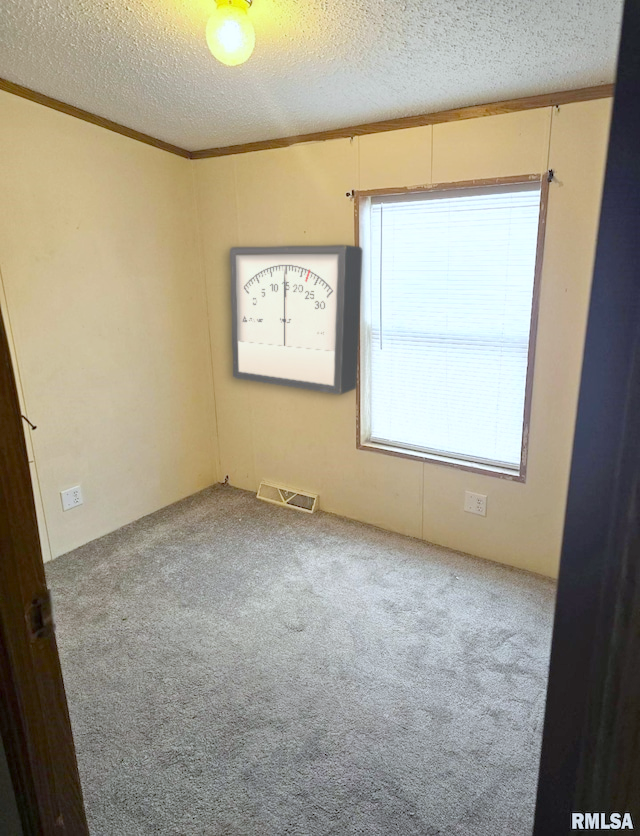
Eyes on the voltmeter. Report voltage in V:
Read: 15 V
